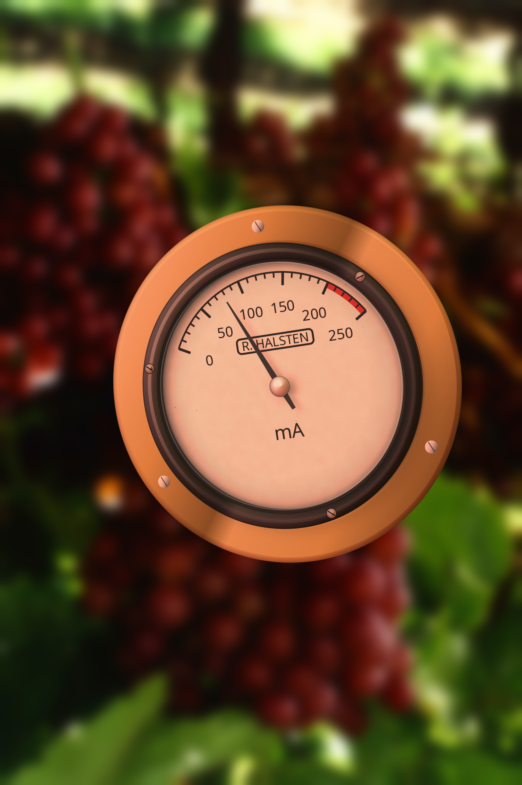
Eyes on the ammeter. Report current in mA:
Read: 80 mA
